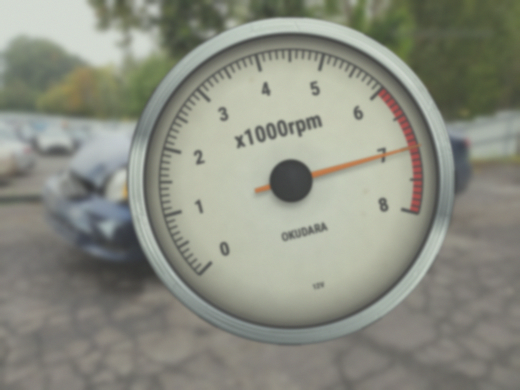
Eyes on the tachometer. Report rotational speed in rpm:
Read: 7000 rpm
